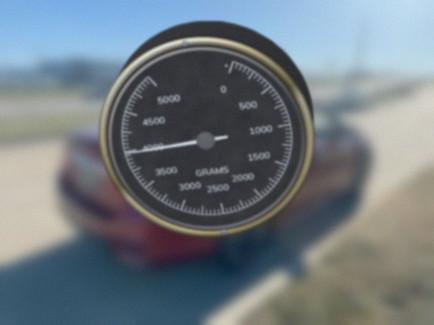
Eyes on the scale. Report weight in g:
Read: 4000 g
